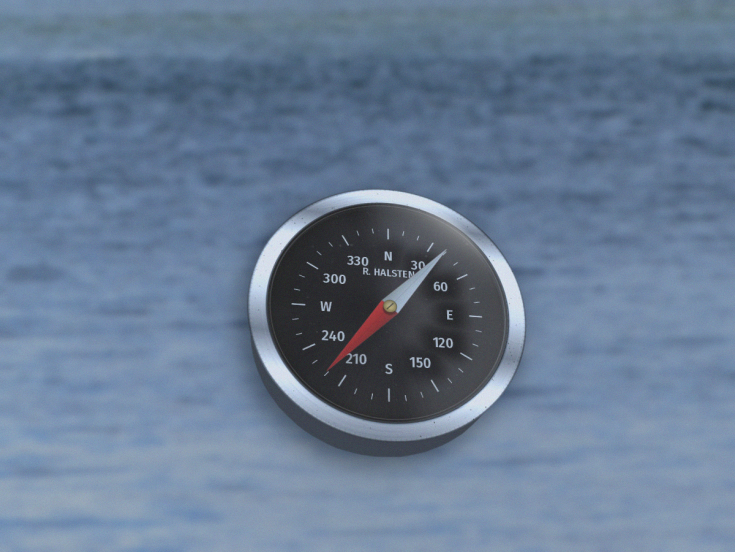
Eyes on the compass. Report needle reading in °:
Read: 220 °
